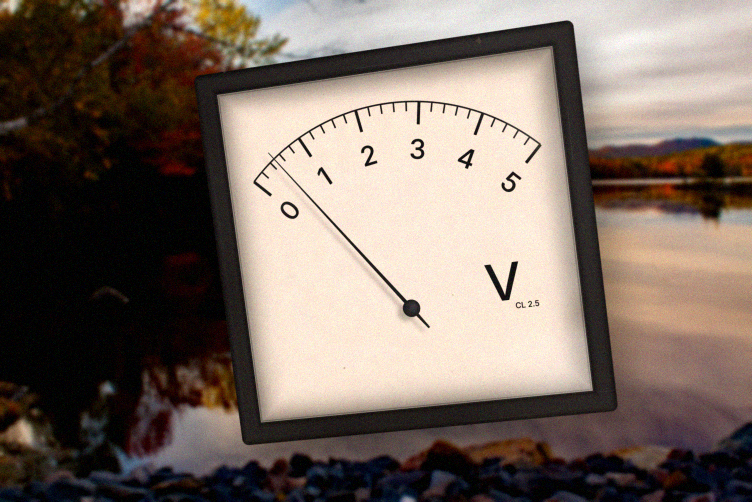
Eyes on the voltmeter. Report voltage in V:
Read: 0.5 V
